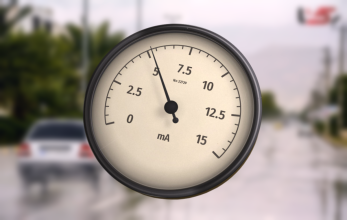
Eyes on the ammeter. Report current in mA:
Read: 5.25 mA
